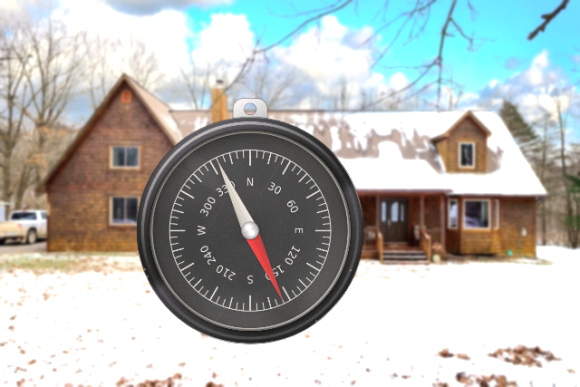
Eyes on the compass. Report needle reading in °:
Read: 155 °
